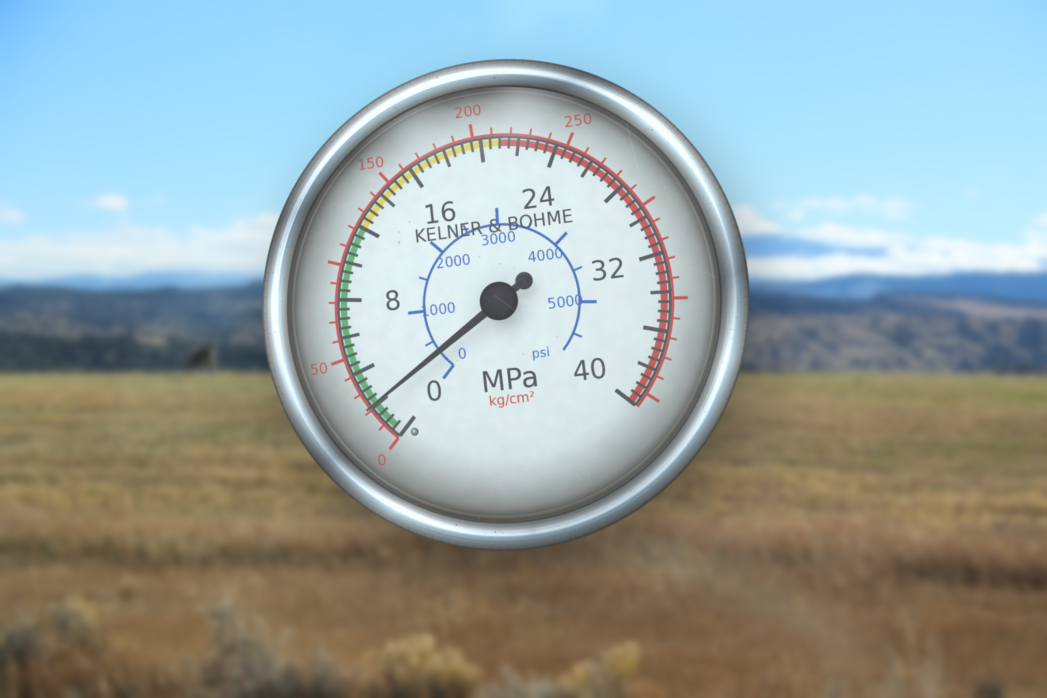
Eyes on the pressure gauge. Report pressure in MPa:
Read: 2 MPa
